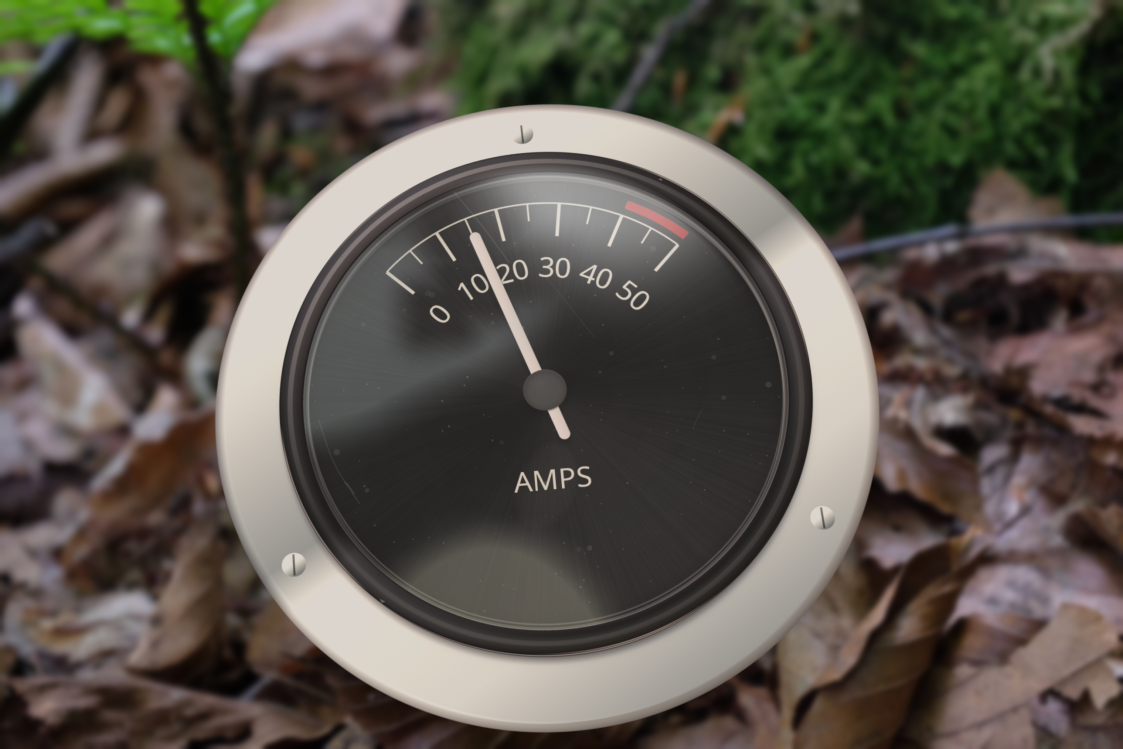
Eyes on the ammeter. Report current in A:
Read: 15 A
